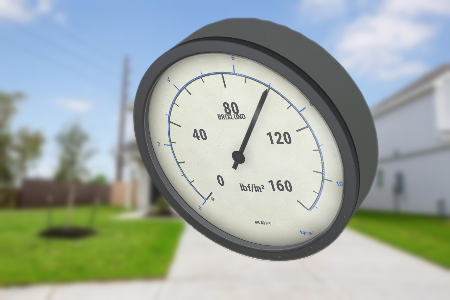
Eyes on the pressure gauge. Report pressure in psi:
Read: 100 psi
